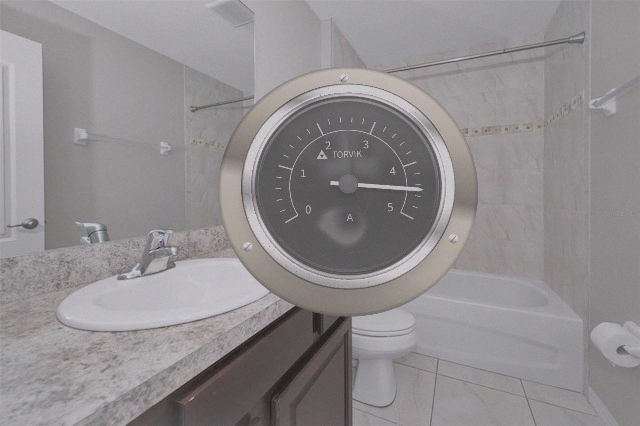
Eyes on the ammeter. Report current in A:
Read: 4.5 A
